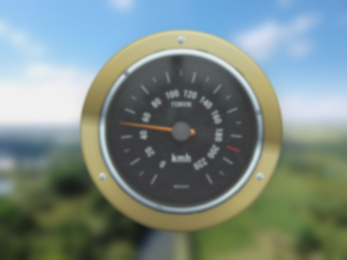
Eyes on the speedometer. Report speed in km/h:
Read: 50 km/h
